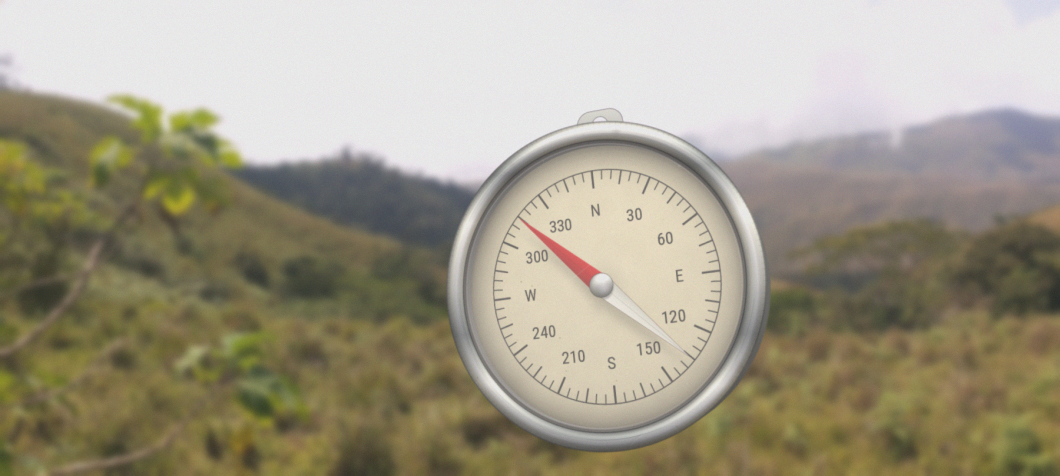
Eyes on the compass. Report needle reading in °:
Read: 315 °
